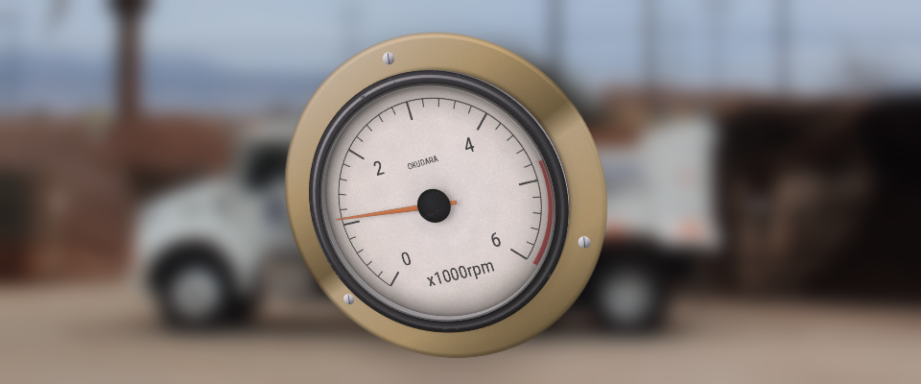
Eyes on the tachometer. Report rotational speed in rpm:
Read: 1100 rpm
